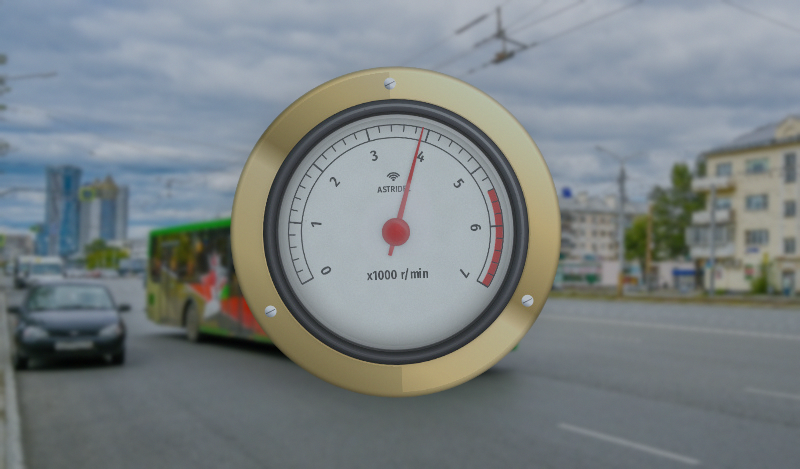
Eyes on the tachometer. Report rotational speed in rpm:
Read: 3900 rpm
